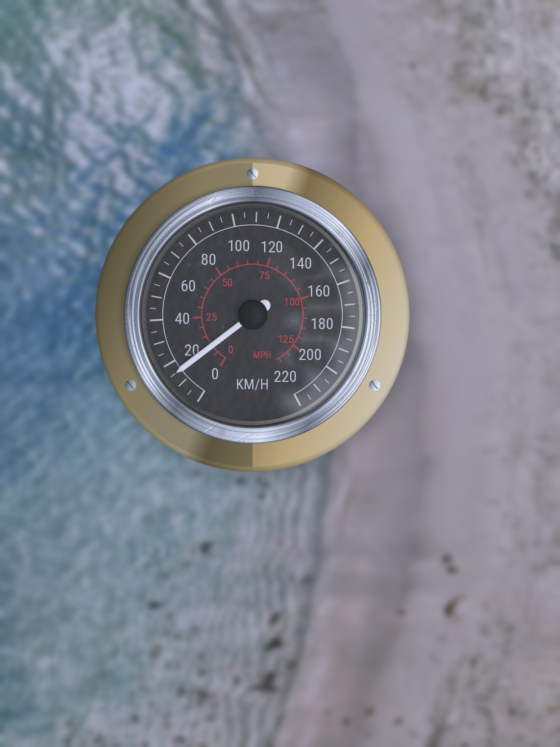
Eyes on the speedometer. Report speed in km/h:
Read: 15 km/h
